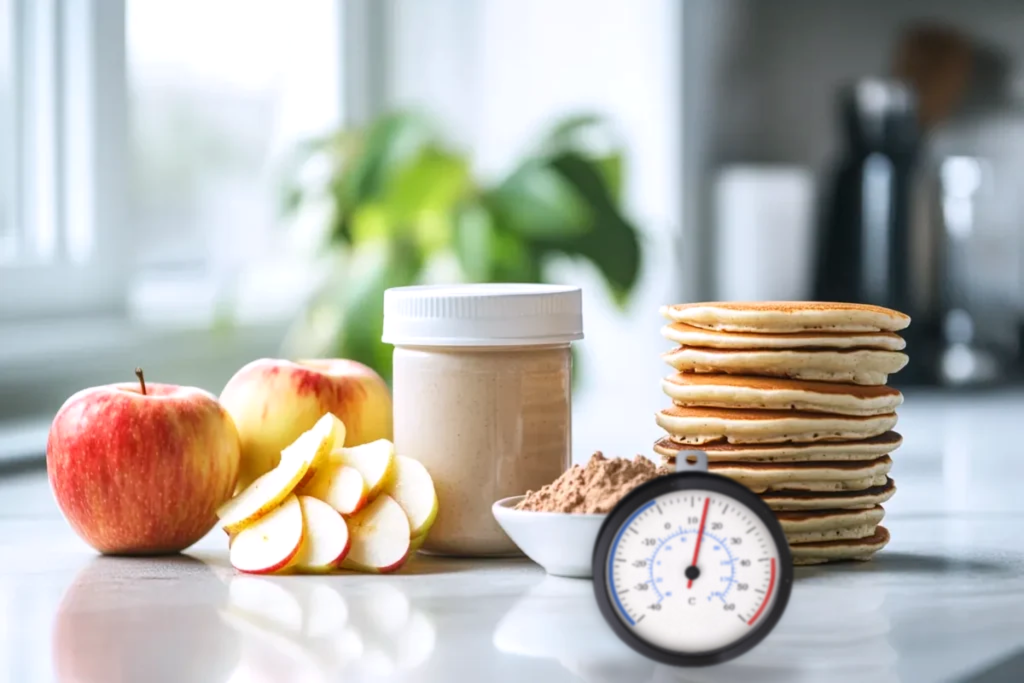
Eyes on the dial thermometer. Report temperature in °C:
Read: 14 °C
